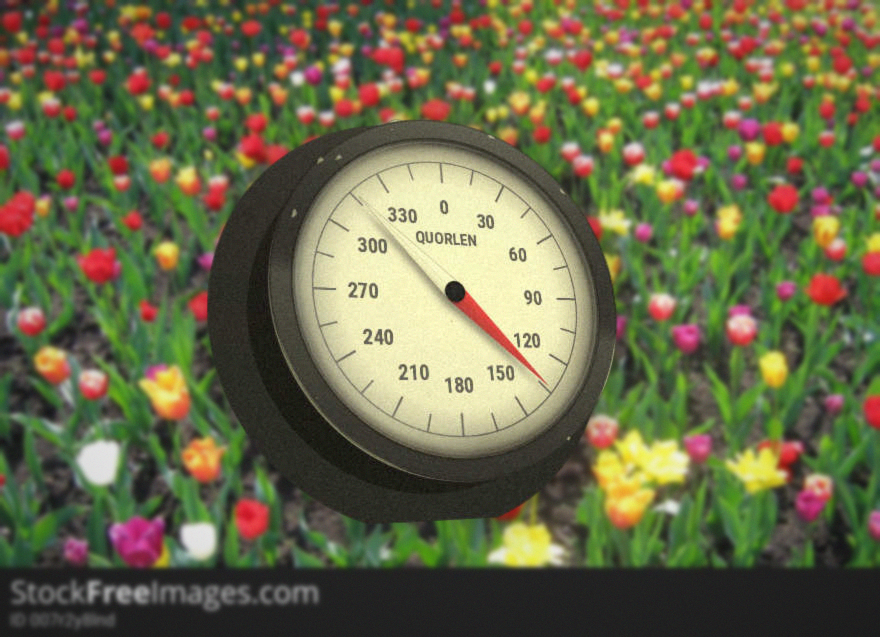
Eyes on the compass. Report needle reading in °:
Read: 135 °
